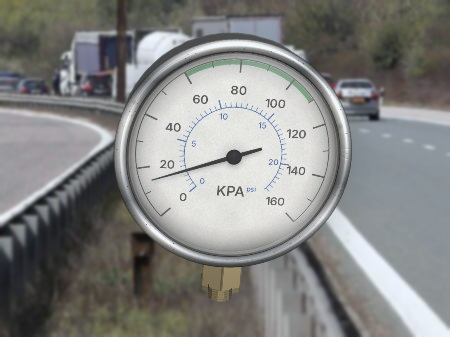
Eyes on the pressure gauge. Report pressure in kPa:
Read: 15 kPa
